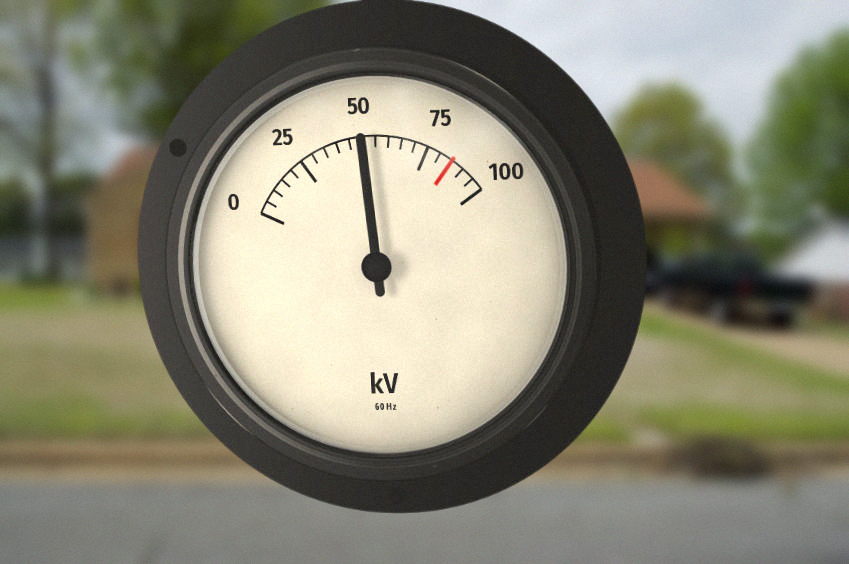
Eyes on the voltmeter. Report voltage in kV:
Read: 50 kV
